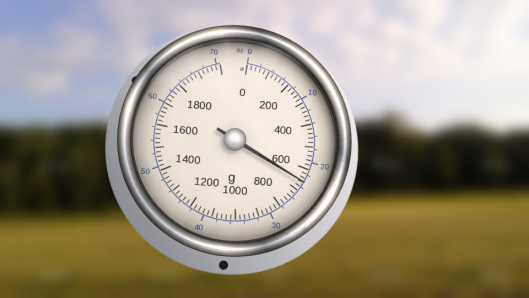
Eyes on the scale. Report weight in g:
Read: 660 g
